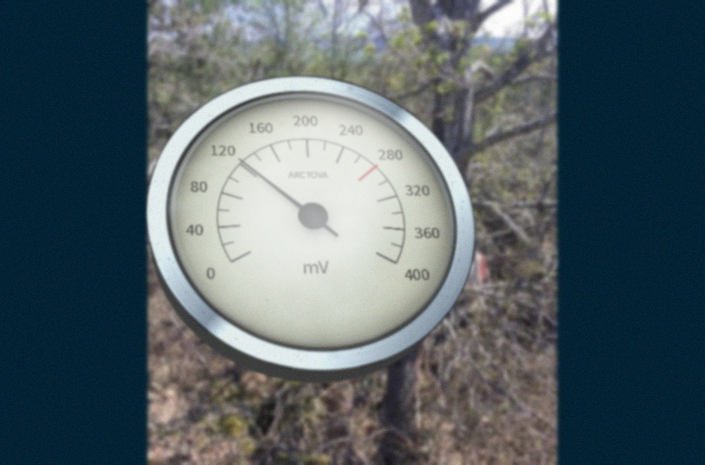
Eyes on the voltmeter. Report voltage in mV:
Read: 120 mV
